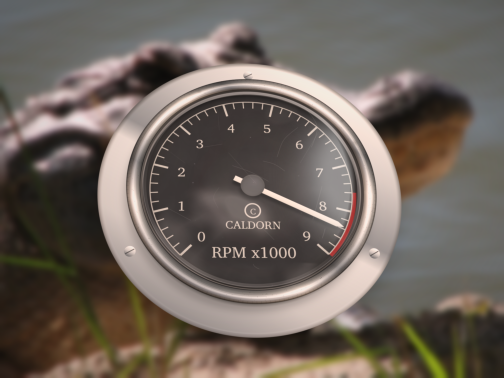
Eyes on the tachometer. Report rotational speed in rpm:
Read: 8400 rpm
